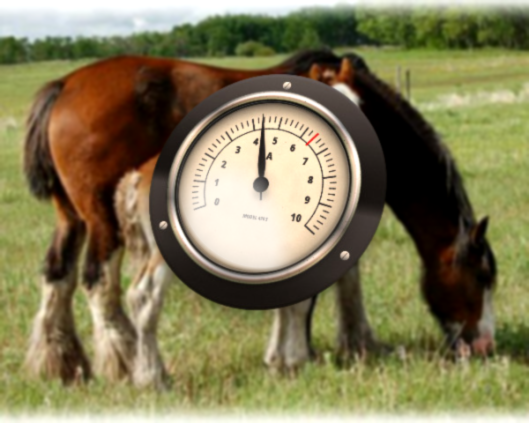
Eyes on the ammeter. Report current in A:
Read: 4.4 A
